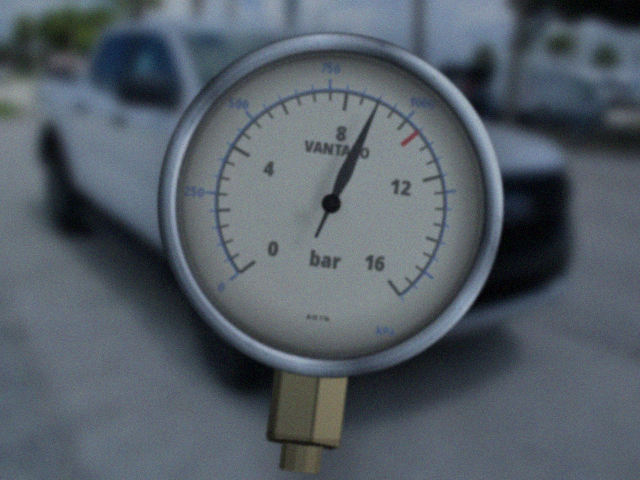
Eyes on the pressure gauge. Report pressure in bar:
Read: 9 bar
